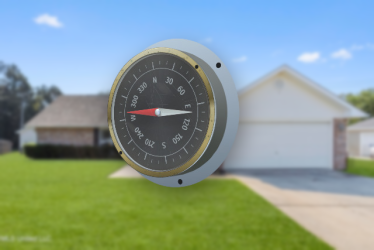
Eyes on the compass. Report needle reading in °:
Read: 280 °
